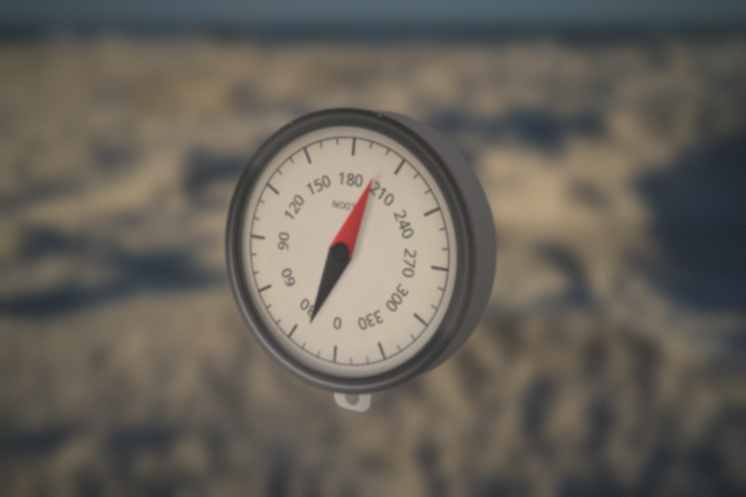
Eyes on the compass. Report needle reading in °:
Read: 200 °
